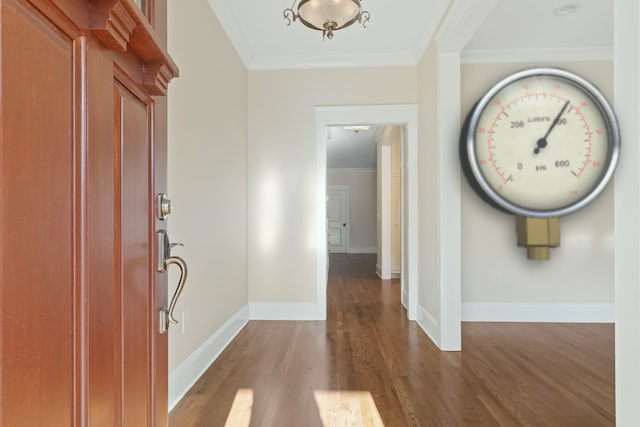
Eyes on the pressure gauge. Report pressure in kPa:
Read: 380 kPa
